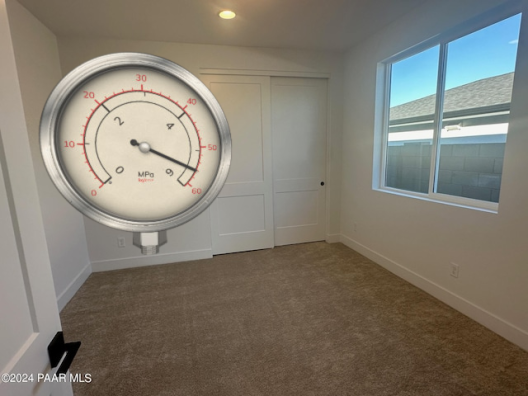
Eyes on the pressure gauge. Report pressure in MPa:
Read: 5.5 MPa
